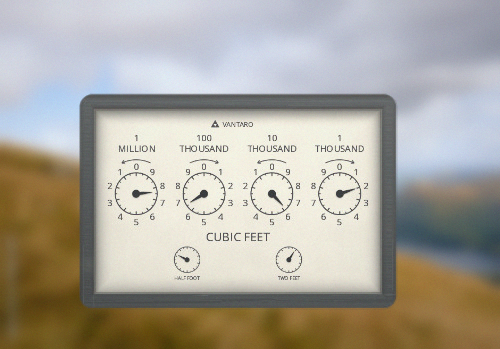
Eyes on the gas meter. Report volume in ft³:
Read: 766200 ft³
